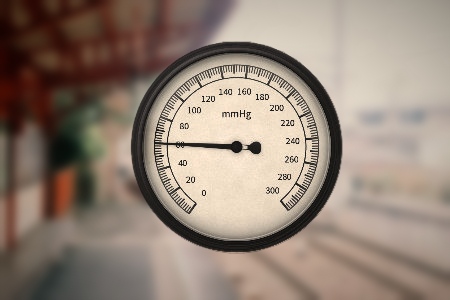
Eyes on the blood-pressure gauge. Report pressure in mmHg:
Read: 60 mmHg
